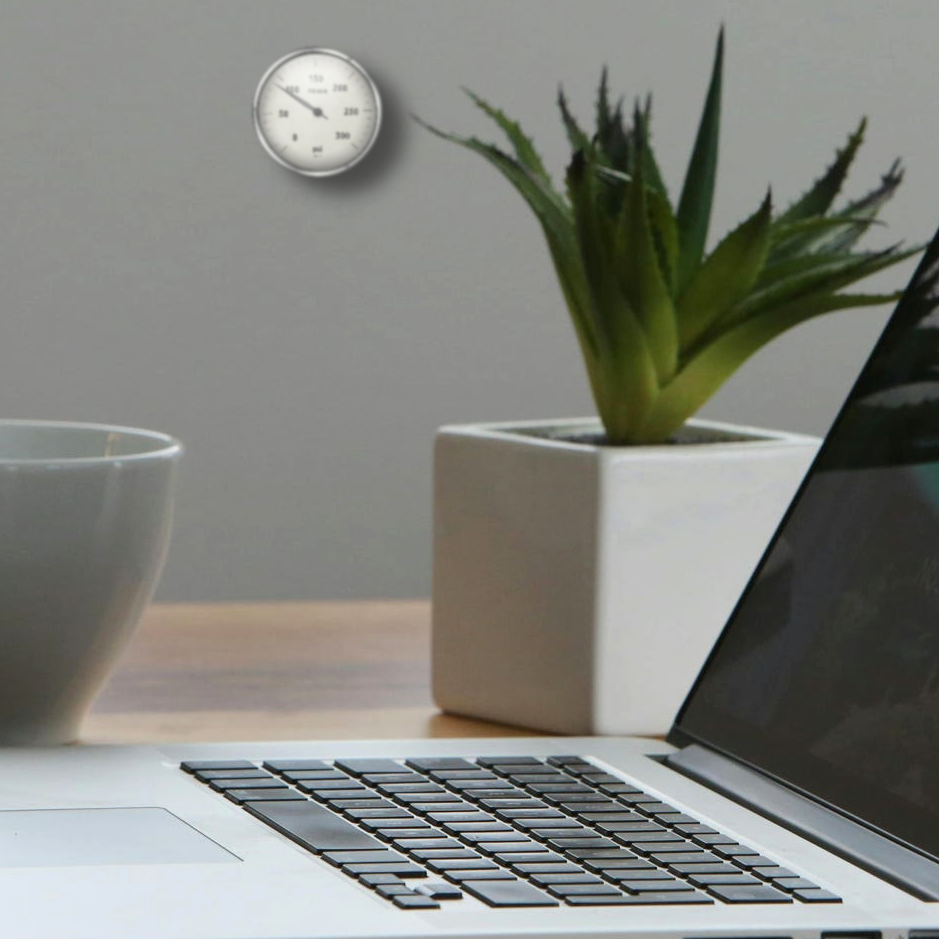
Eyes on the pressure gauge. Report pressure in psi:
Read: 90 psi
